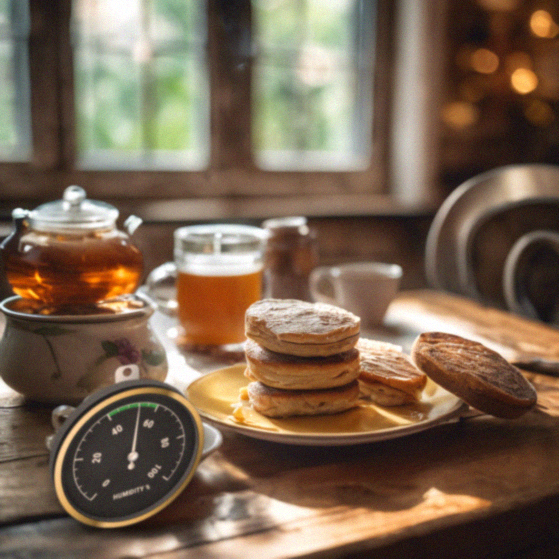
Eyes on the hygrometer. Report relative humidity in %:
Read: 52 %
